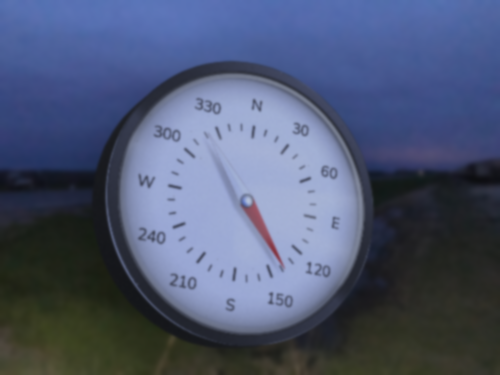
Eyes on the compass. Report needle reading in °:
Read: 140 °
